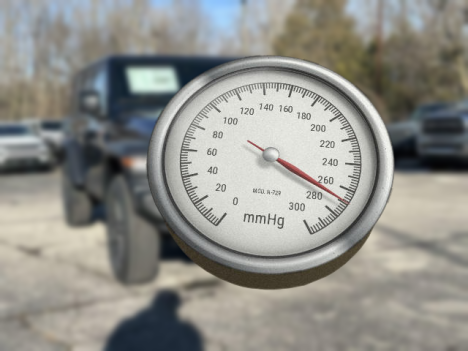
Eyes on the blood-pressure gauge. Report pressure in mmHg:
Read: 270 mmHg
